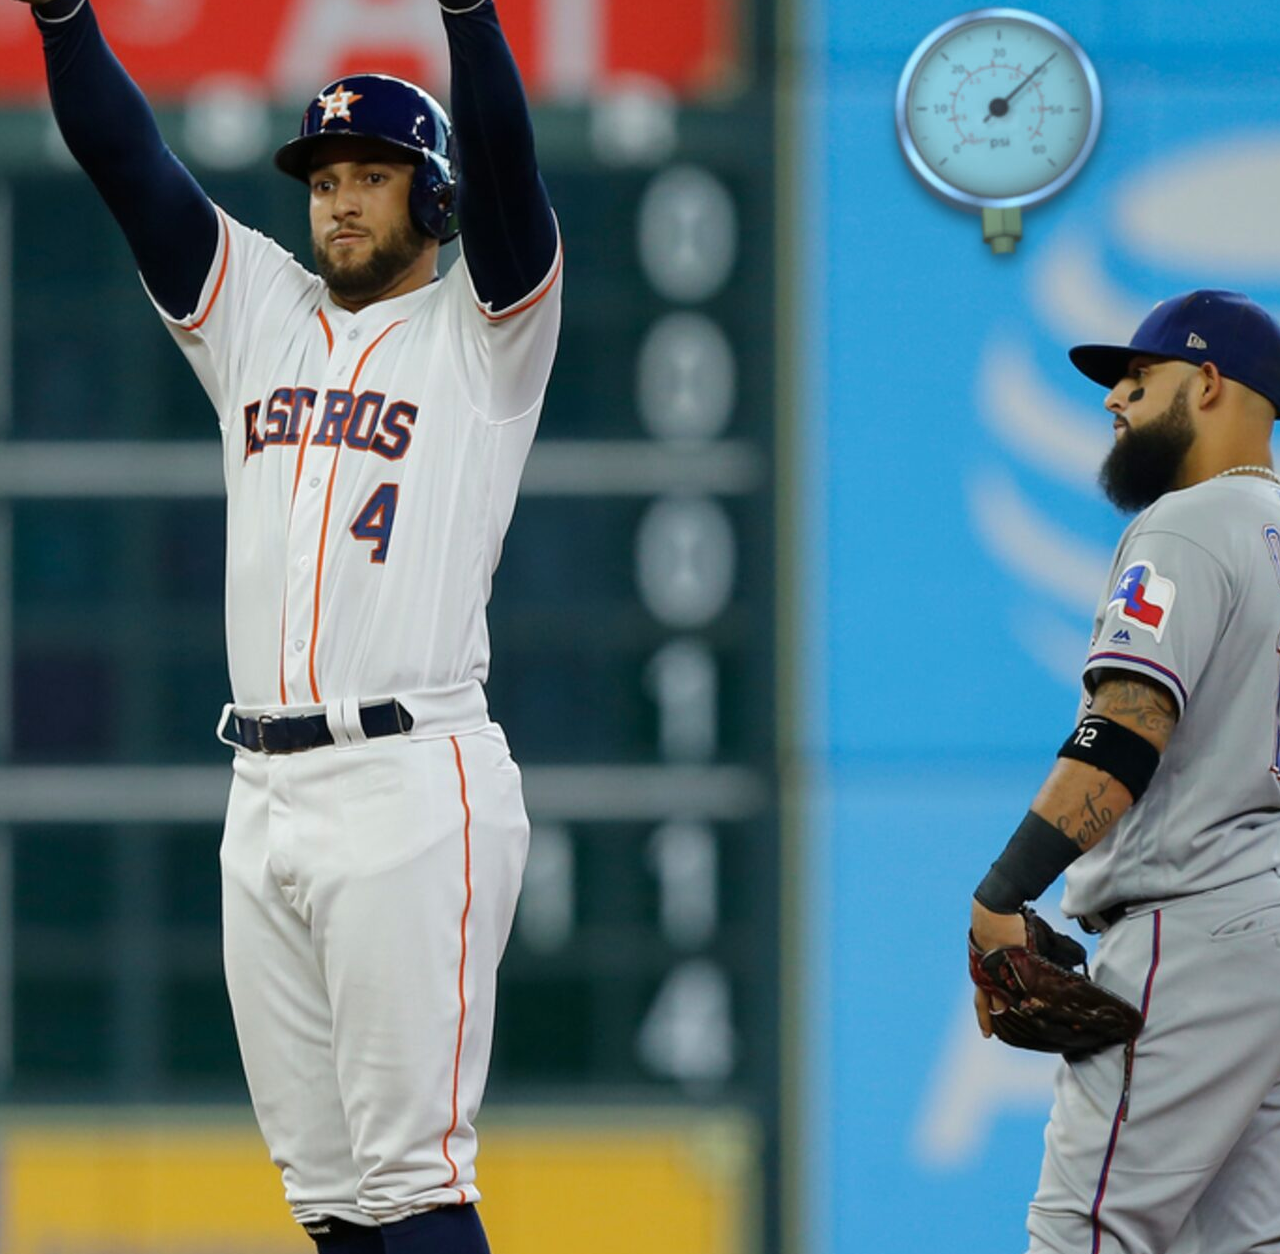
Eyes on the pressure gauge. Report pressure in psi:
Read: 40 psi
